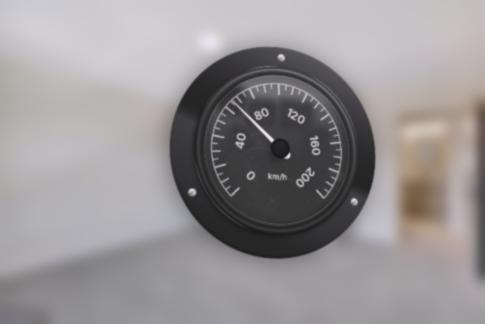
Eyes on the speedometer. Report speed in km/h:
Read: 65 km/h
